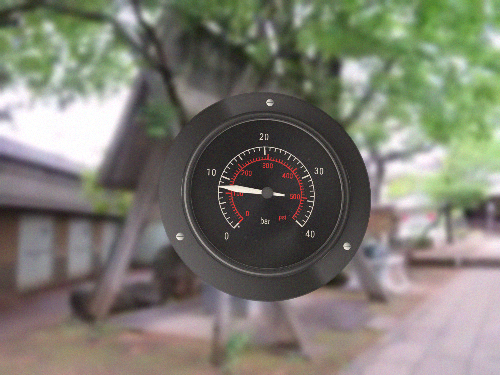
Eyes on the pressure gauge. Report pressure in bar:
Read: 8 bar
